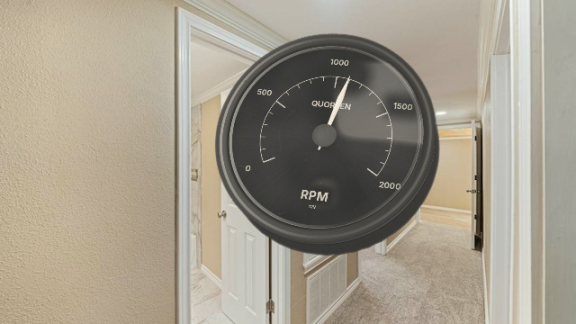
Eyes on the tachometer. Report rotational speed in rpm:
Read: 1100 rpm
